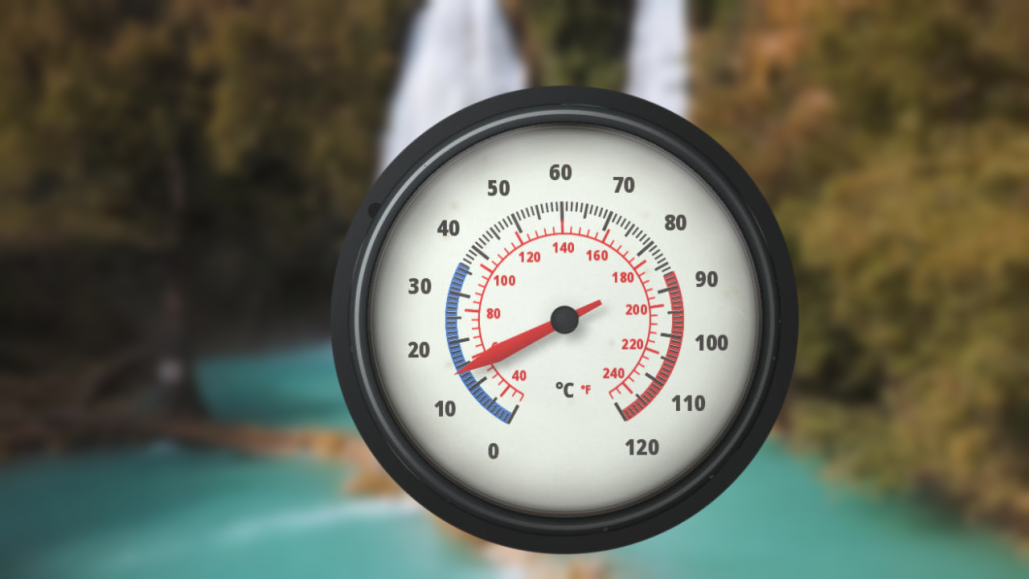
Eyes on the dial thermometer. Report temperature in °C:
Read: 14 °C
